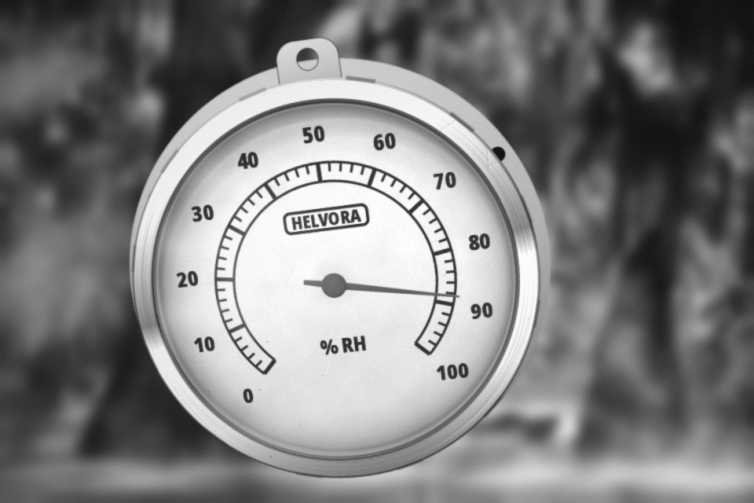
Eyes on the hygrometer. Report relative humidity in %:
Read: 88 %
